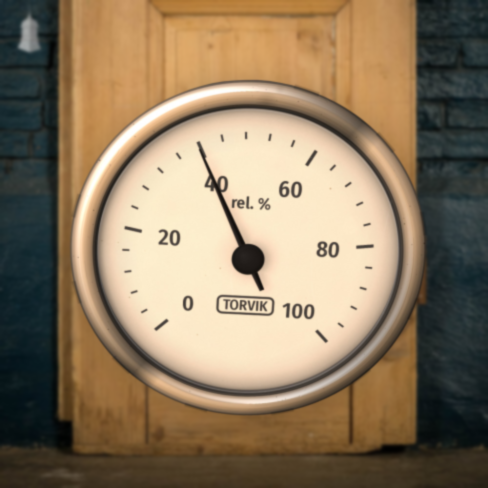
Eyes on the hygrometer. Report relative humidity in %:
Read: 40 %
